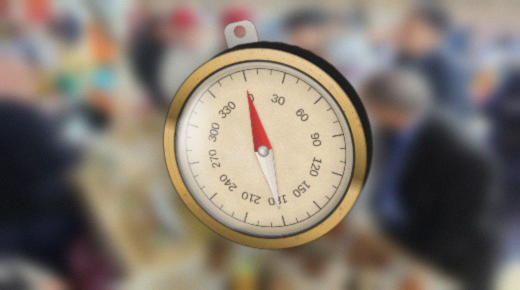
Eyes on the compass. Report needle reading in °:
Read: 0 °
